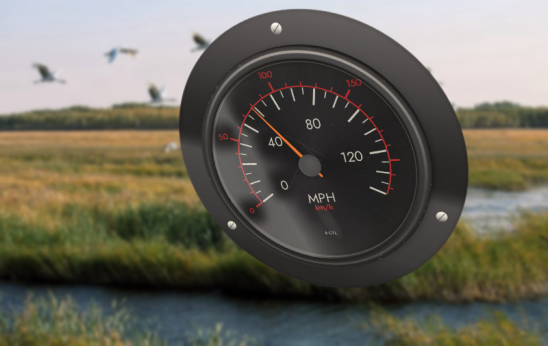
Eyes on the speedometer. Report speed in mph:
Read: 50 mph
